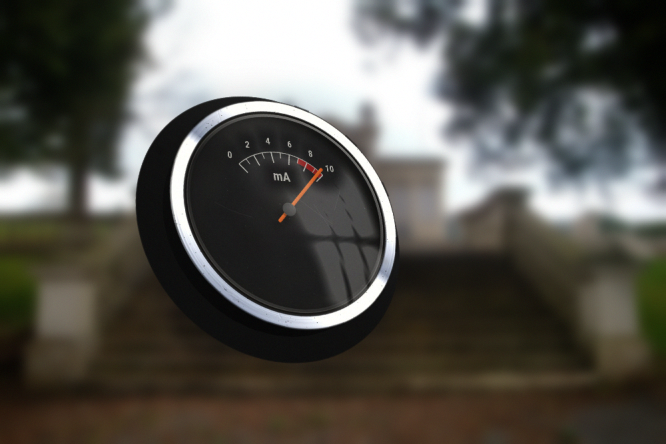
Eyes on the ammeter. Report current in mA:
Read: 9.5 mA
